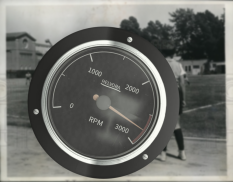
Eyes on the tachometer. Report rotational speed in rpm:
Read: 2750 rpm
